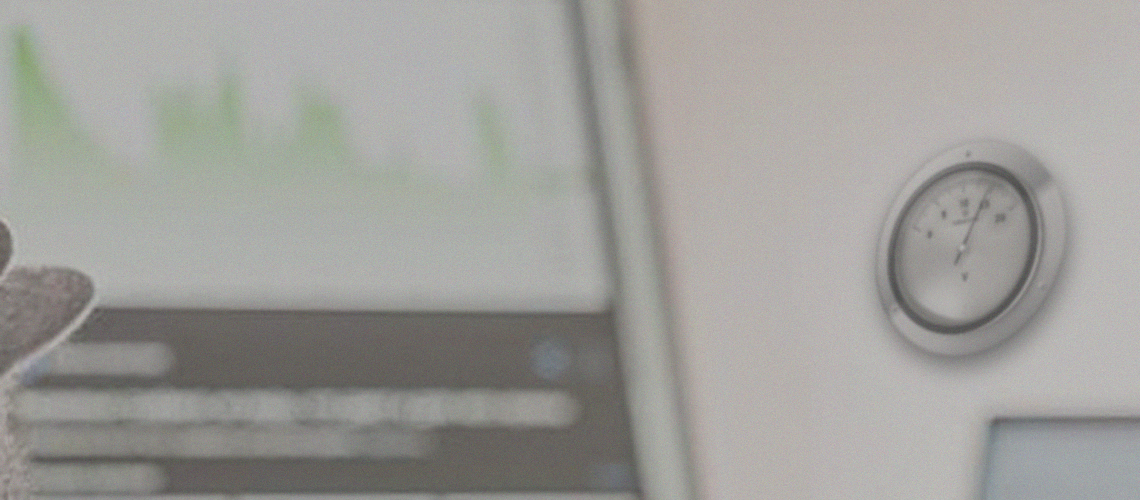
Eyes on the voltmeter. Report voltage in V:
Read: 15 V
